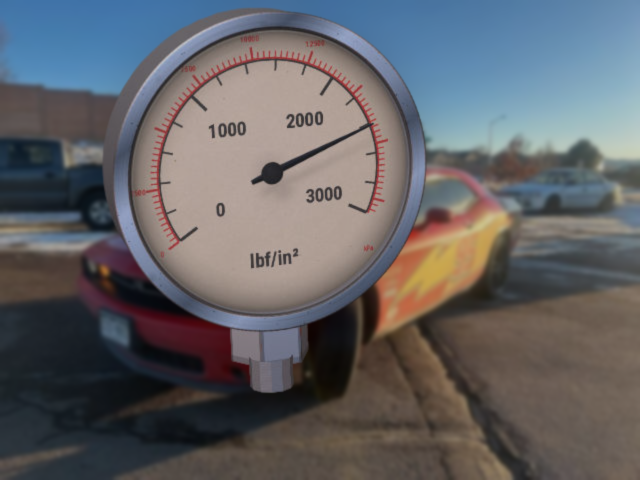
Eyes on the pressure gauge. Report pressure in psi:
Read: 2400 psi
